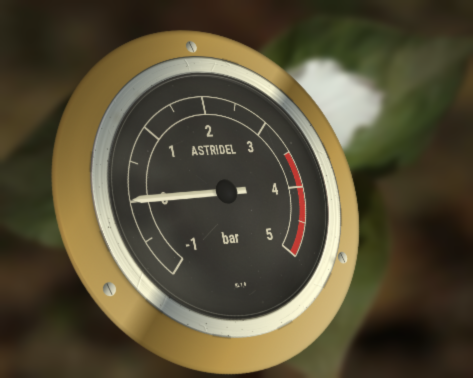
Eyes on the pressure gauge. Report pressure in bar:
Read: 0 bar
